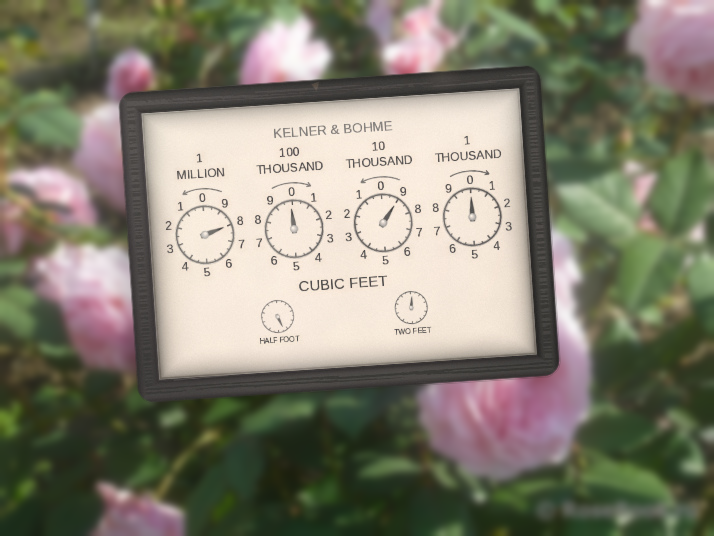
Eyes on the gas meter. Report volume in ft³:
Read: 799000 ft³
